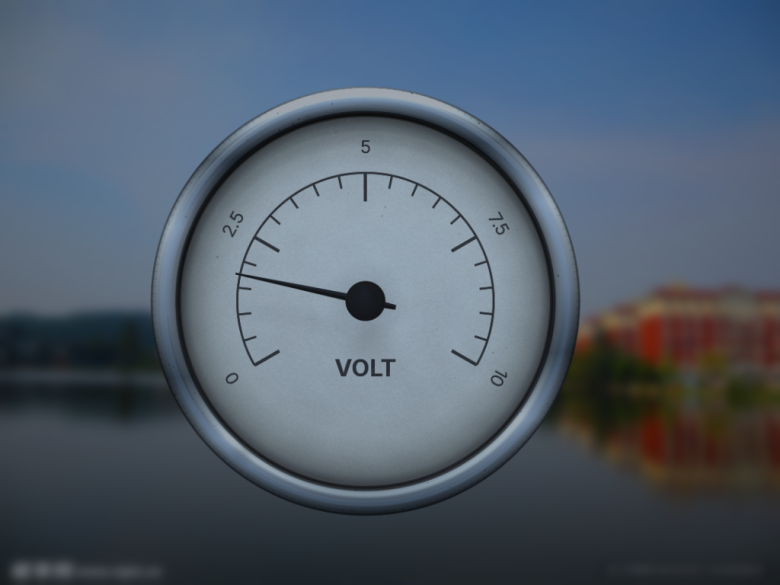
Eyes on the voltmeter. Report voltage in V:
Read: 1.75 V
